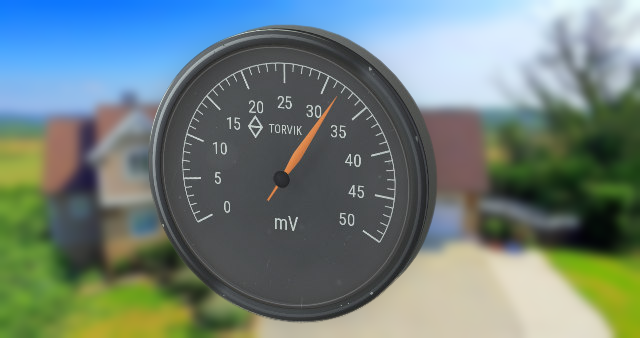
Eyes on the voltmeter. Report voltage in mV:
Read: 32 mV
